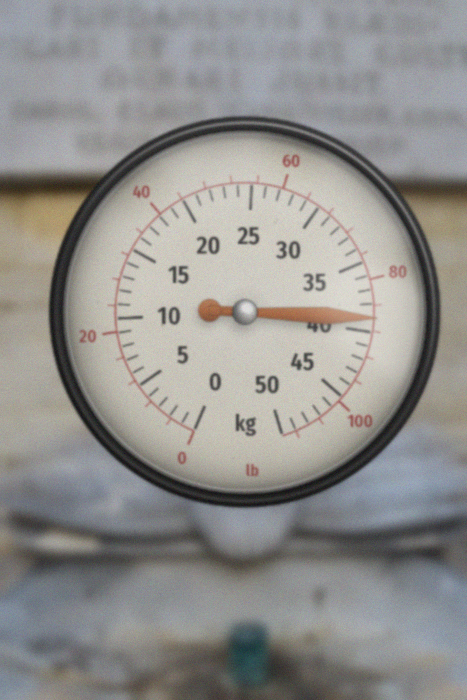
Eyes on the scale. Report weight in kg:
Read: 39 kg
